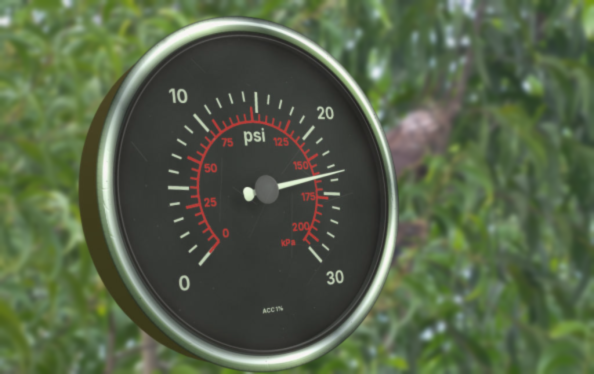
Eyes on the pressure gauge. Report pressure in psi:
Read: 23.5 psi
